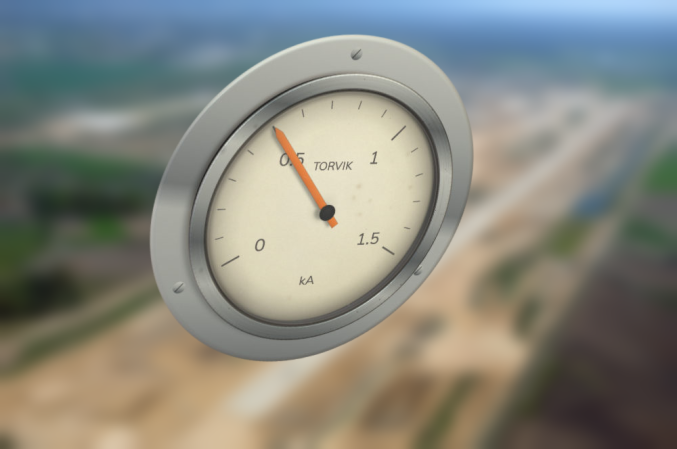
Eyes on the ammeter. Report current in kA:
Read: 0.5 kA
